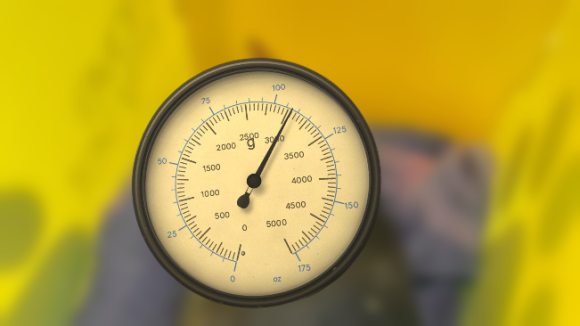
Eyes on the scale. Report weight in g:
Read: 3050 g
